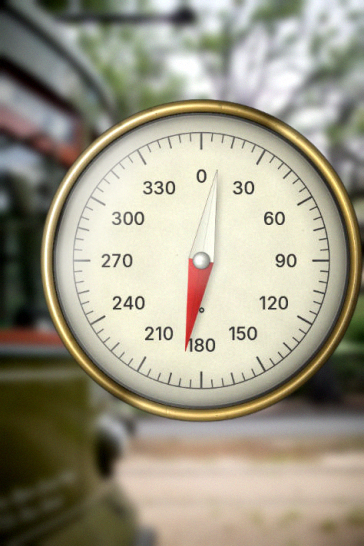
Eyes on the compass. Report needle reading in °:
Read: 190 °
